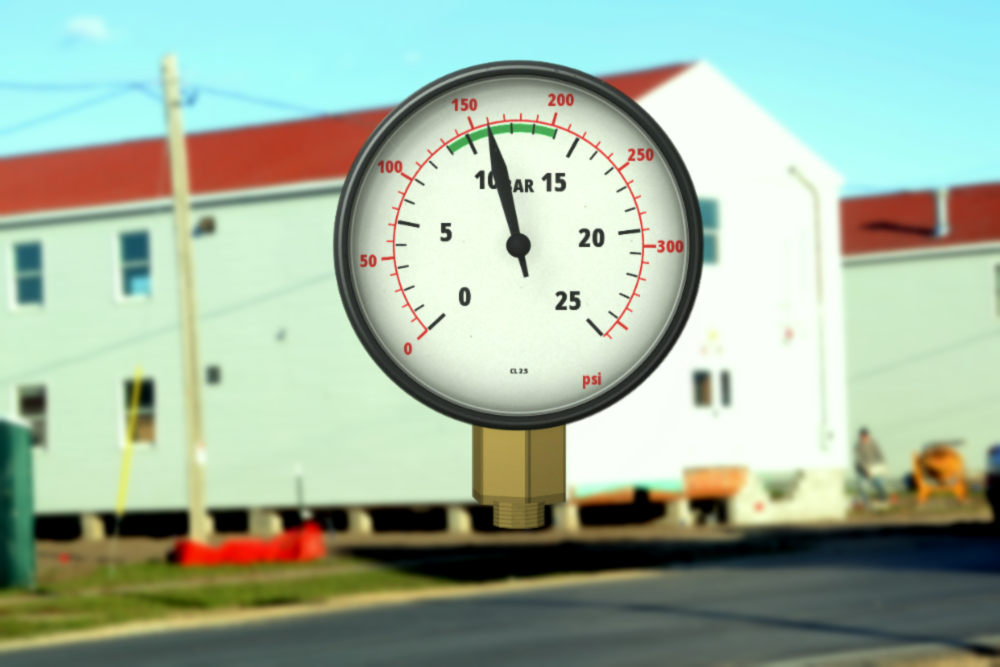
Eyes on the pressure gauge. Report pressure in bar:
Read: 11 bar
